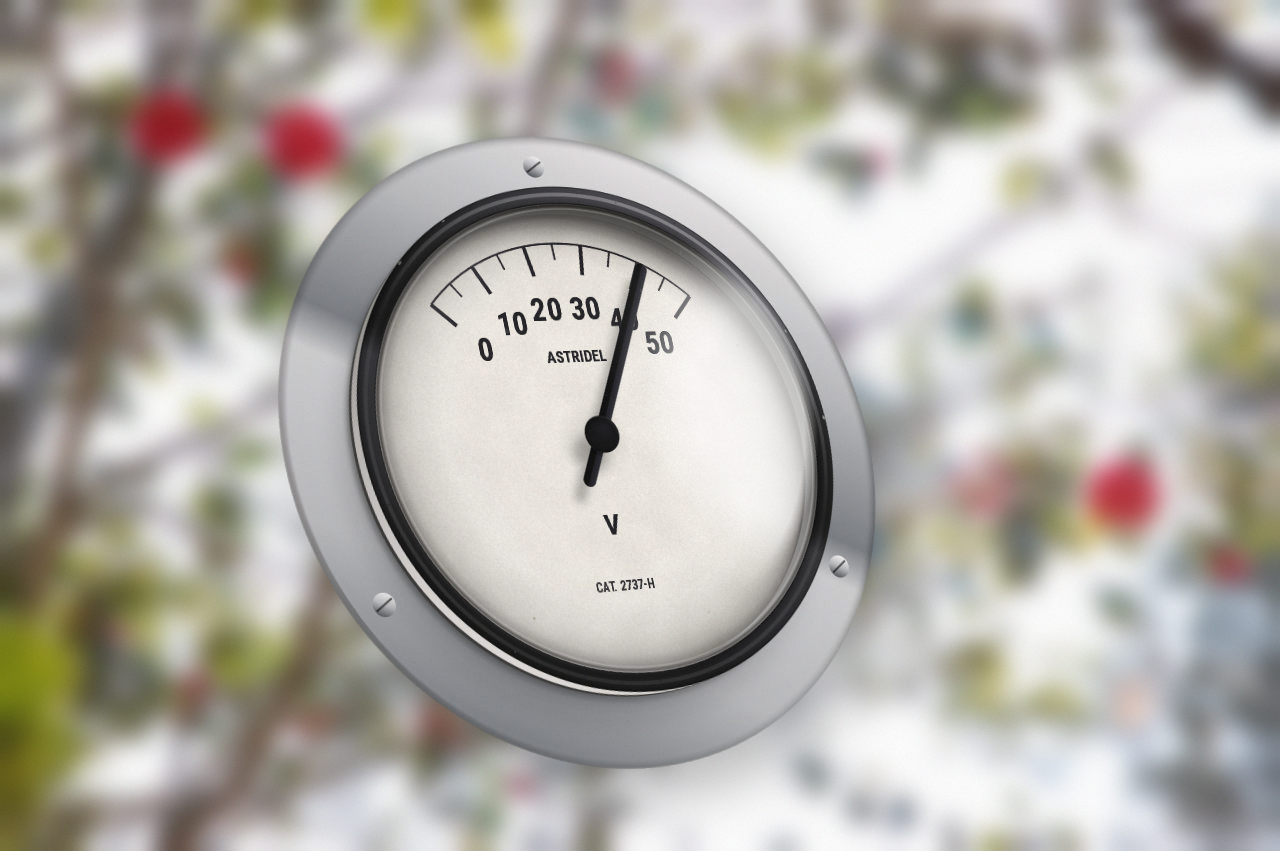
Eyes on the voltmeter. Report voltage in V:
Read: 40 V
